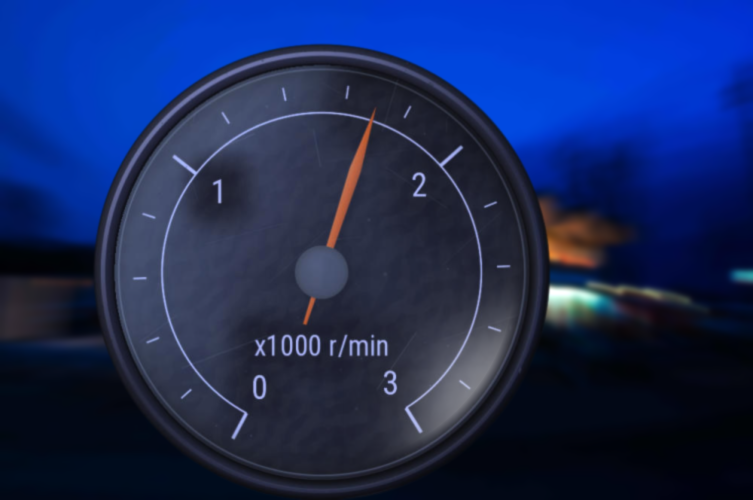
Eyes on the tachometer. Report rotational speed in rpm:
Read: 1700 rpm
